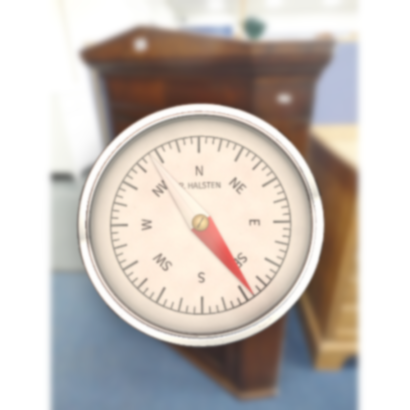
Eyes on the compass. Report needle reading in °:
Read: 145 °
